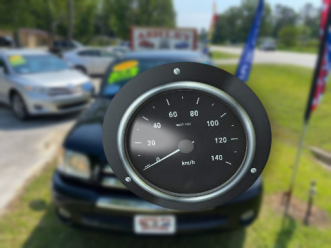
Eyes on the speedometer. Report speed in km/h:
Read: 0 km/h
